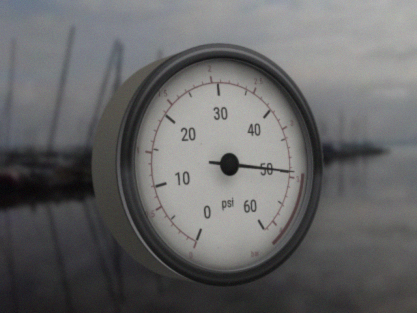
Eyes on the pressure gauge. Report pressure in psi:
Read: 50 psi
